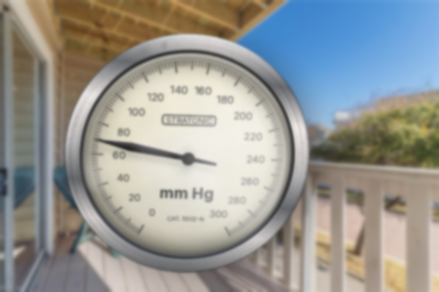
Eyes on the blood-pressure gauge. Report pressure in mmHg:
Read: 70 mmHg
